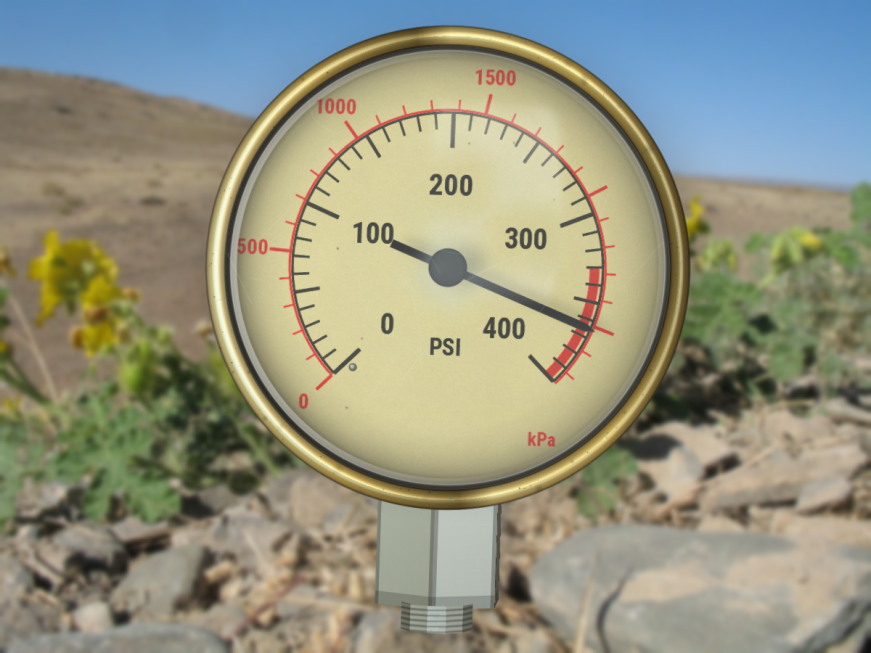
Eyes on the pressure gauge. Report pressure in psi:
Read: 365 psi
